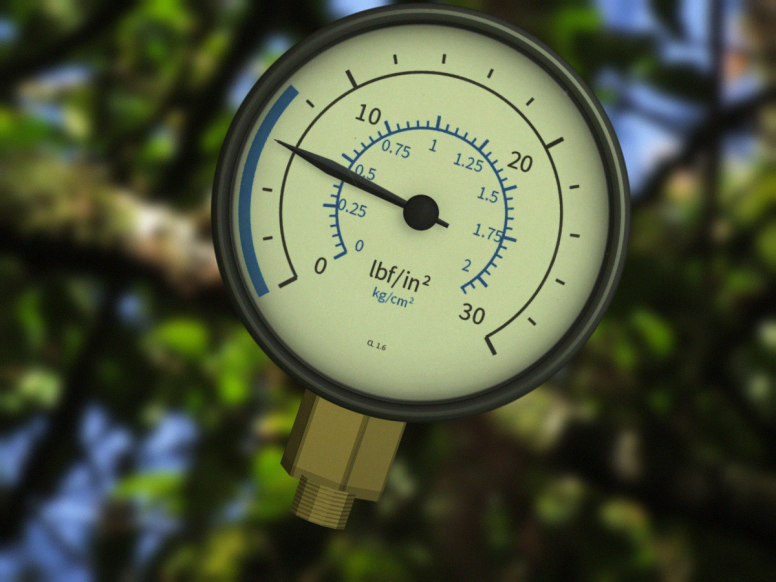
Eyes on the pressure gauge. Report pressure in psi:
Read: 6 psi
